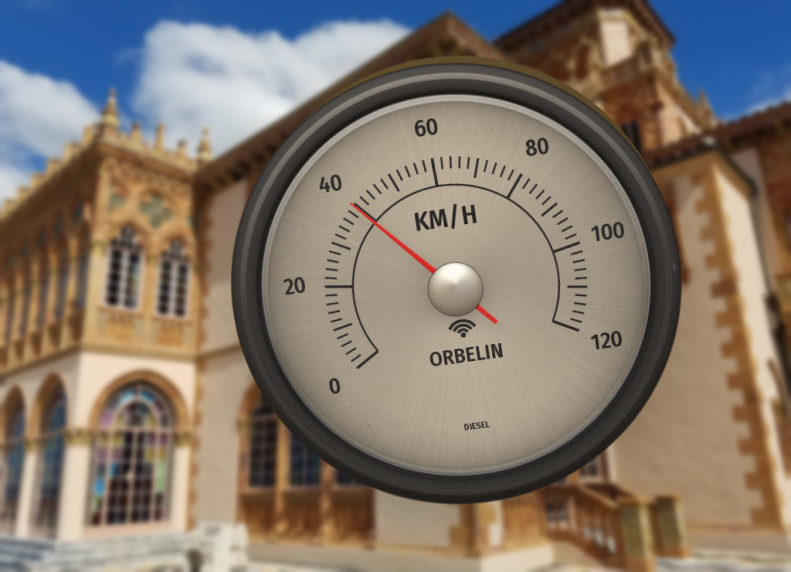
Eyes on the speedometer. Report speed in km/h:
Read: 40 km/h
